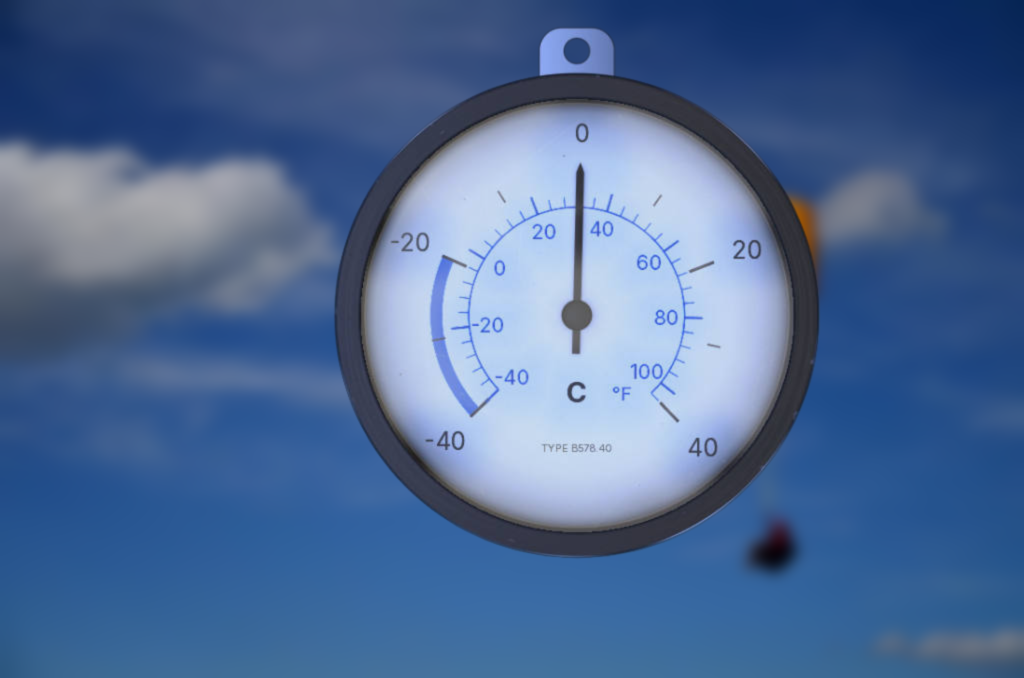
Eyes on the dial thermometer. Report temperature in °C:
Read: 0 °C
